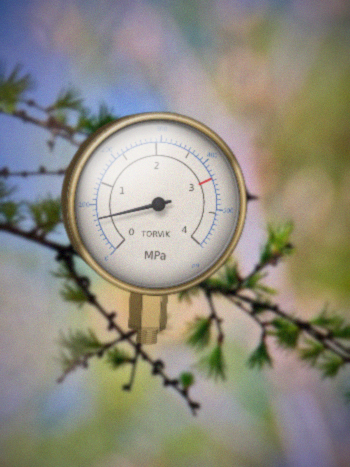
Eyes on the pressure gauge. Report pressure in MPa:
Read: 0.5 MPa
